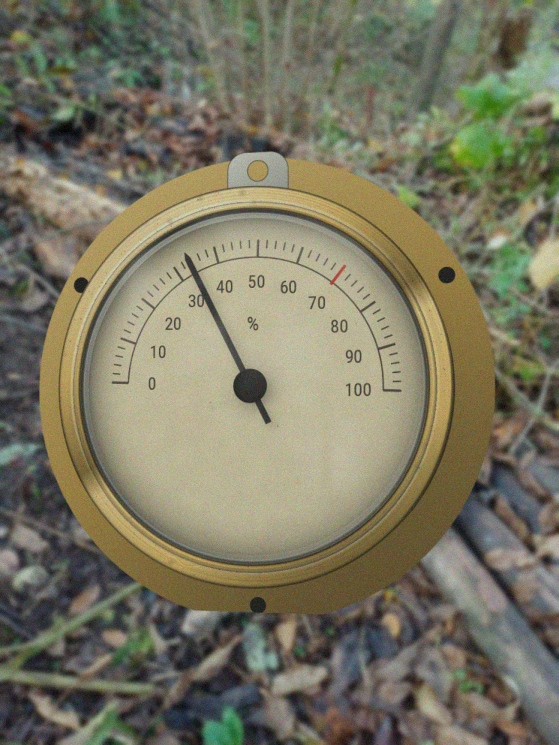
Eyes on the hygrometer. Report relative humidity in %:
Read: 34 %
